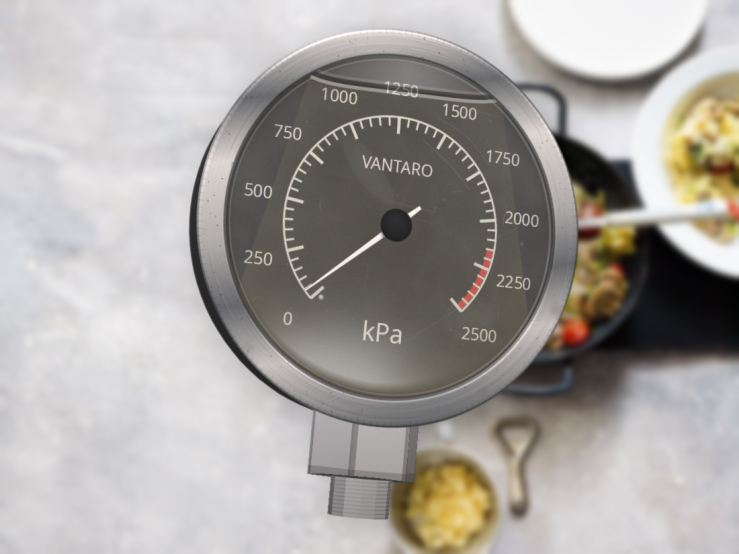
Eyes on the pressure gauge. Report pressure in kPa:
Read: 50 kPa
